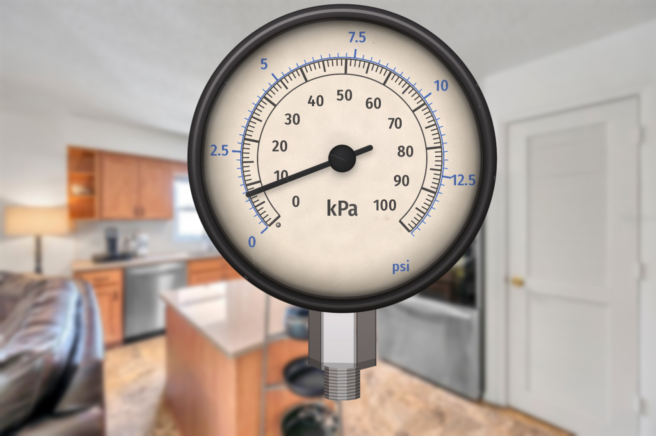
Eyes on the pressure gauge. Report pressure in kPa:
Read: 8 kPa
